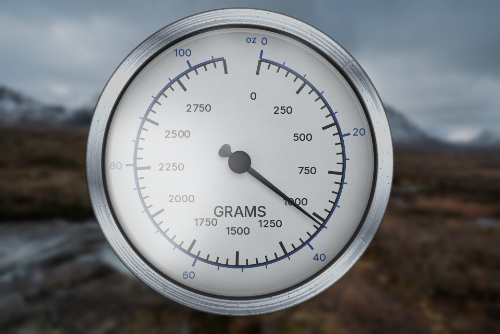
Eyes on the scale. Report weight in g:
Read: 1025 g
